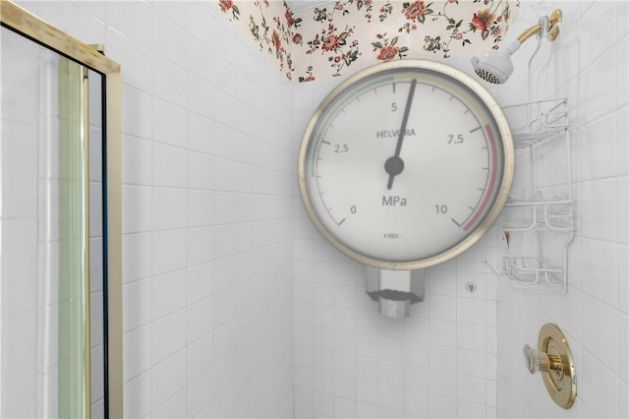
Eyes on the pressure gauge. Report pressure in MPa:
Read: 5.5 MPa
